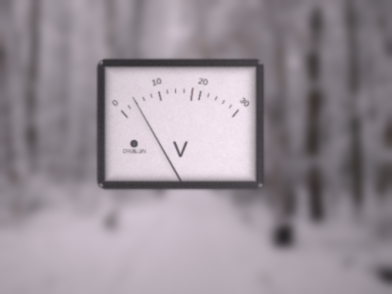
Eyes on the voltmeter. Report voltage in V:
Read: 4 V
